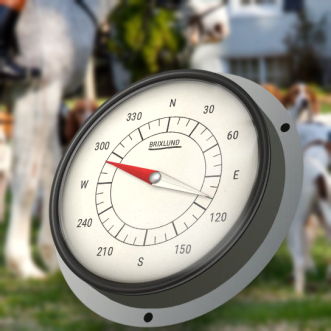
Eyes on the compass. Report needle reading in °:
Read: 290 °
